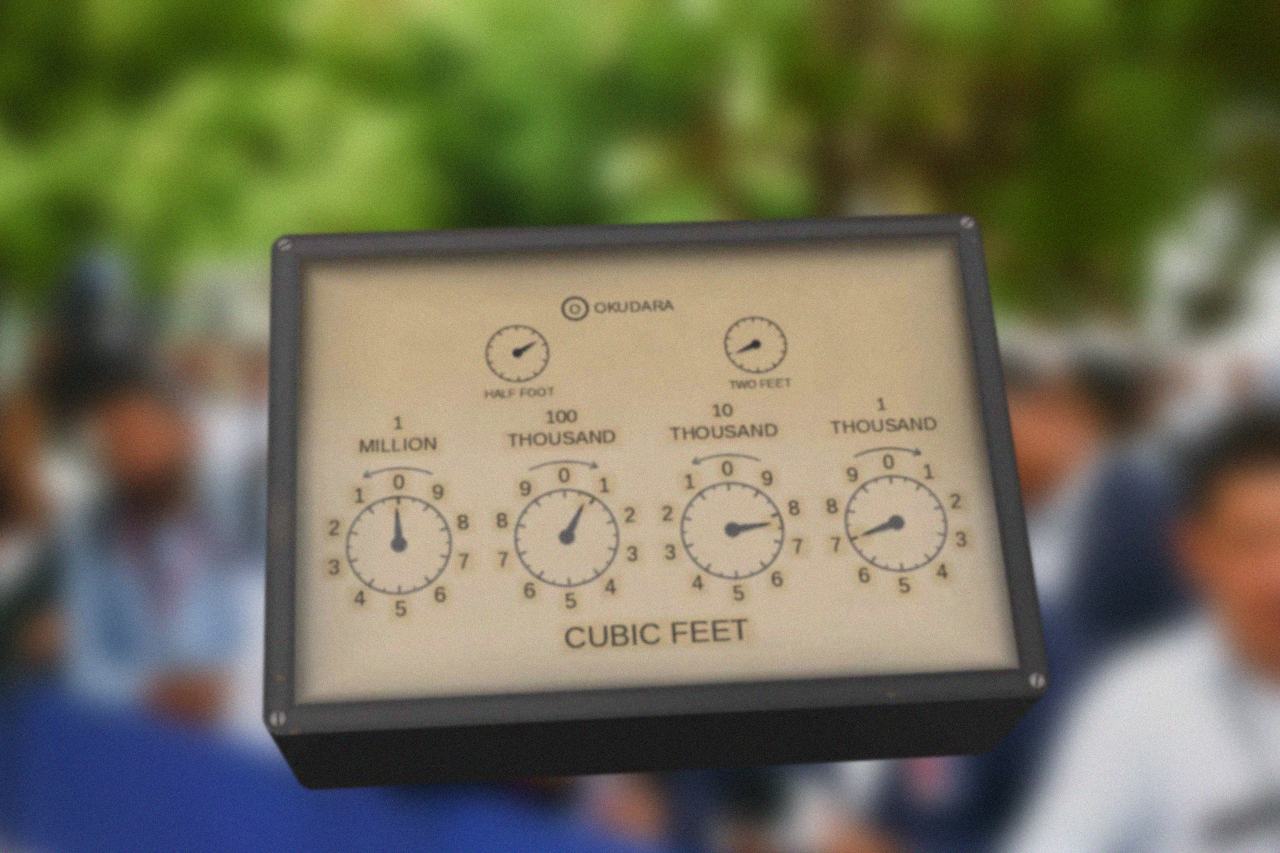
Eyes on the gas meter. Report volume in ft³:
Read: 7700 ft³
